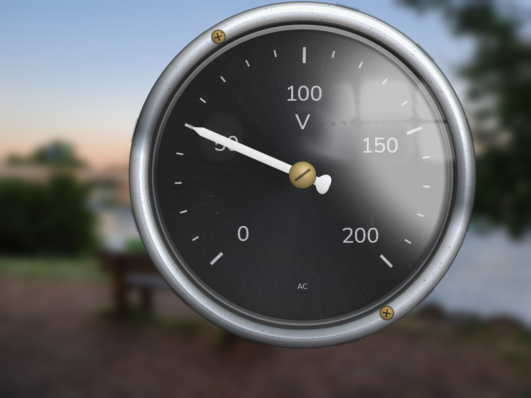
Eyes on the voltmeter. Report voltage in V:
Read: 50 V
